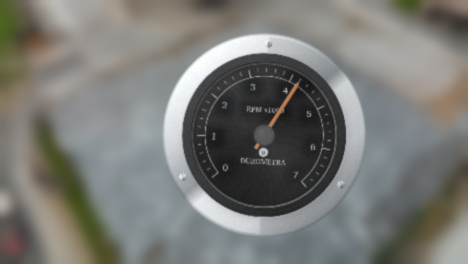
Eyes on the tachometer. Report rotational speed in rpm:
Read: 4200 rpm
